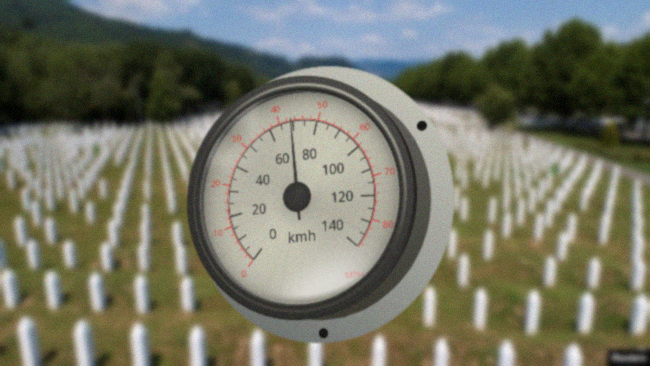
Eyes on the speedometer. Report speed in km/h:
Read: 70 km/h
